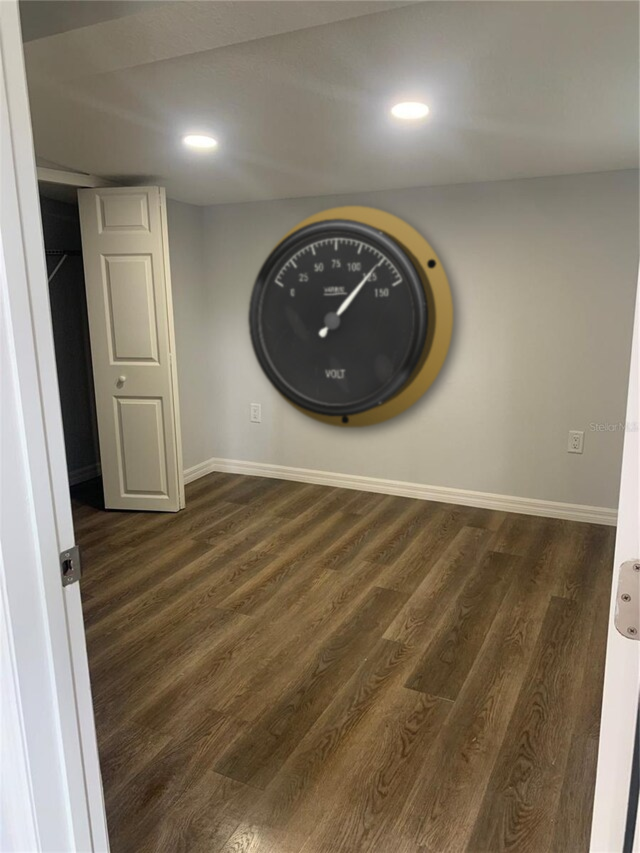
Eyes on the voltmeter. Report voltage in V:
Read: 125 V
